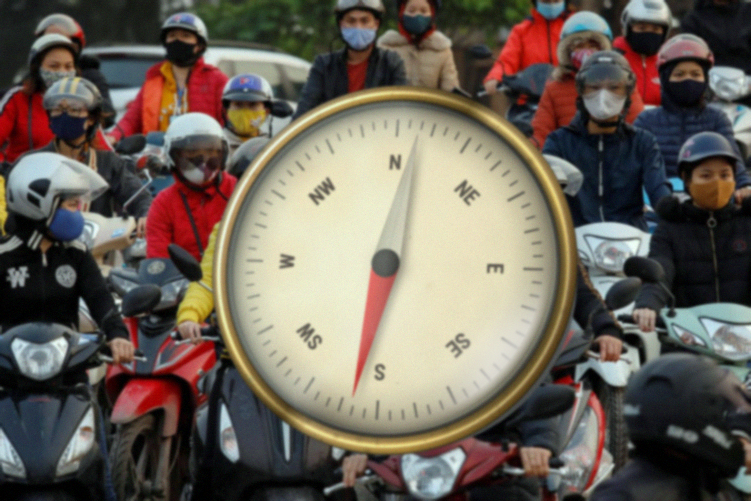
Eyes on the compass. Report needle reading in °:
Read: 190 °
